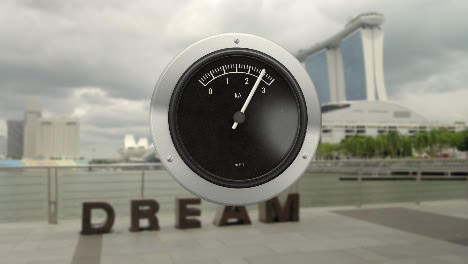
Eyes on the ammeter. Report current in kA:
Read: 2.5 kA
